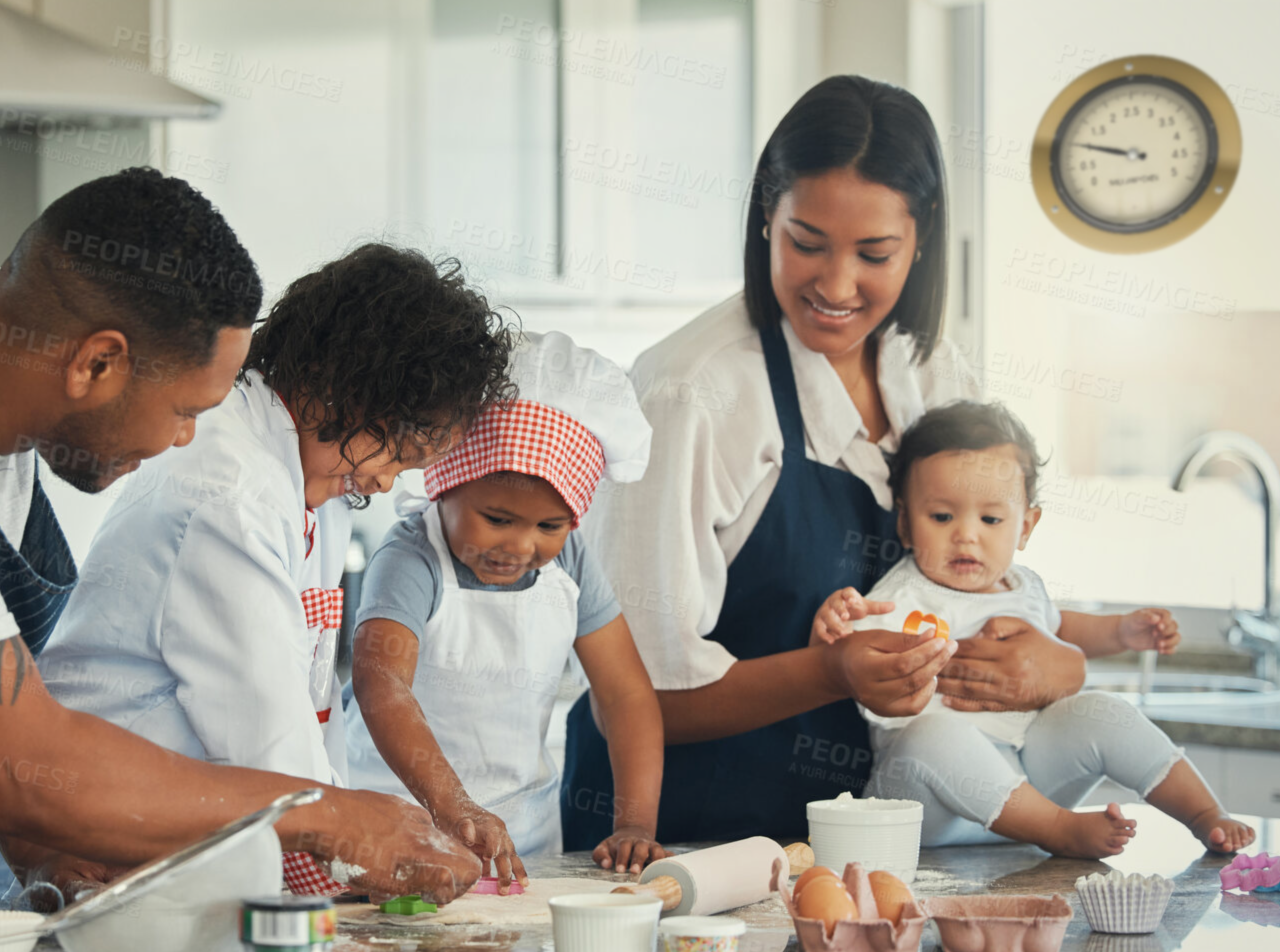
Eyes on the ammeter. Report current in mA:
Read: 1 mA
